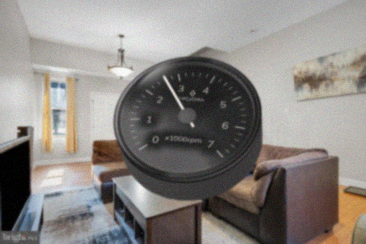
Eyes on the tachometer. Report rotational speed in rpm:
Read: 2600 rpm
